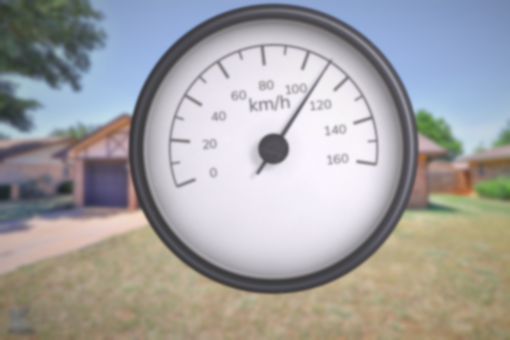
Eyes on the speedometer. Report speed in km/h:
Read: 110 km/h
